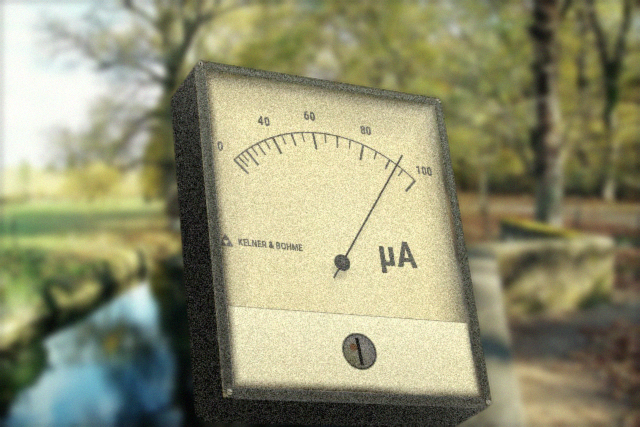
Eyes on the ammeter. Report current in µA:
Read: 92.5 µA
